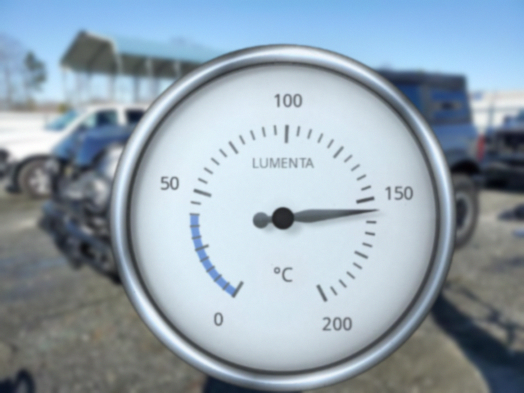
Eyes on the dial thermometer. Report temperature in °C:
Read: 155 °C
